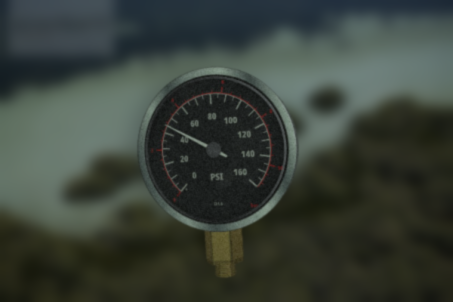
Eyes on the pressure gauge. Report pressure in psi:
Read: 45 psi
